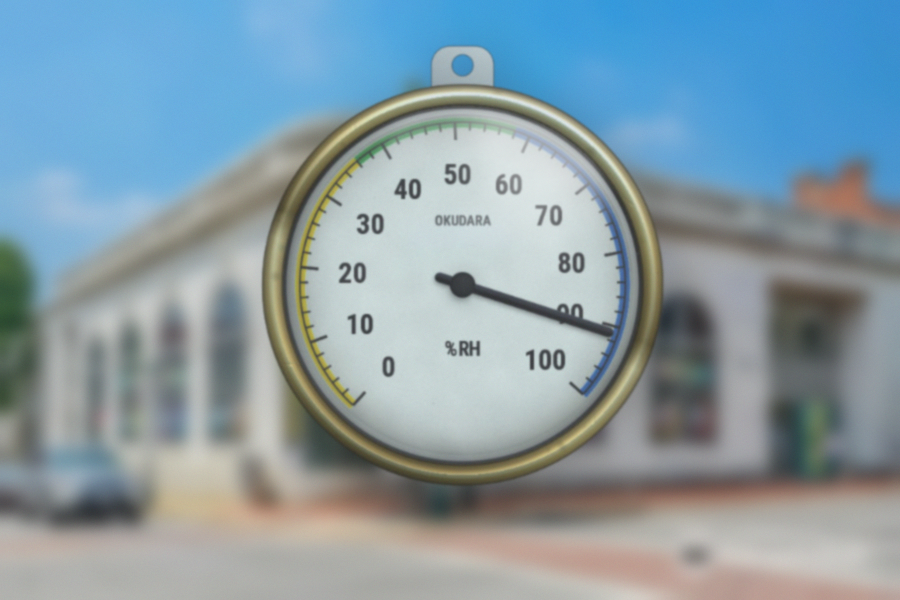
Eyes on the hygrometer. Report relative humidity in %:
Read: 91 %
